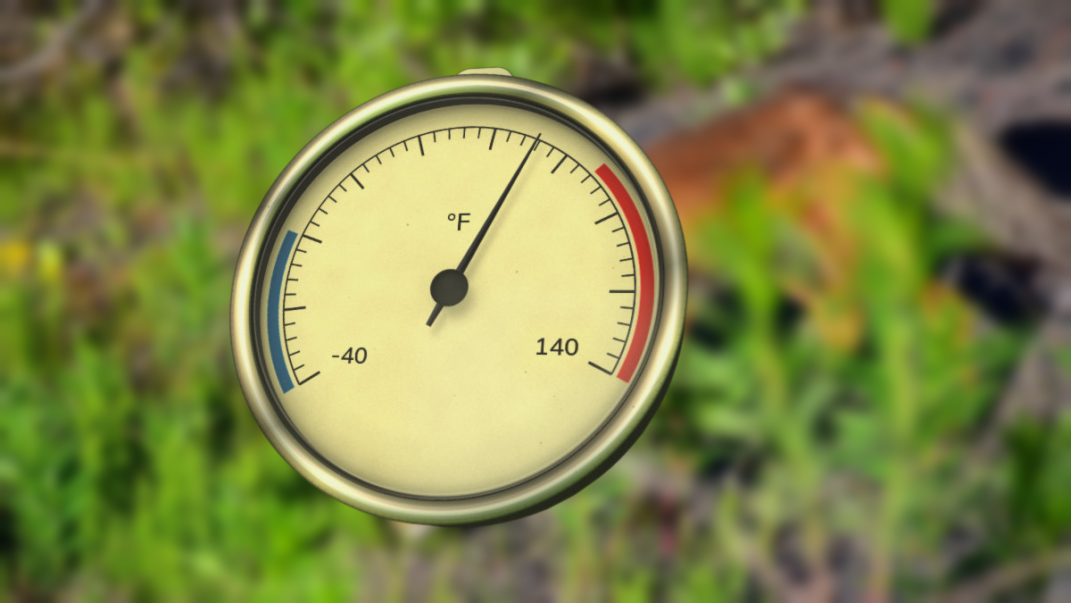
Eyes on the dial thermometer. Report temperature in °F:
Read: 72 °F
